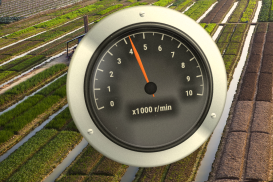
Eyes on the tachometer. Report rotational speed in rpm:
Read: 4250 rpm
